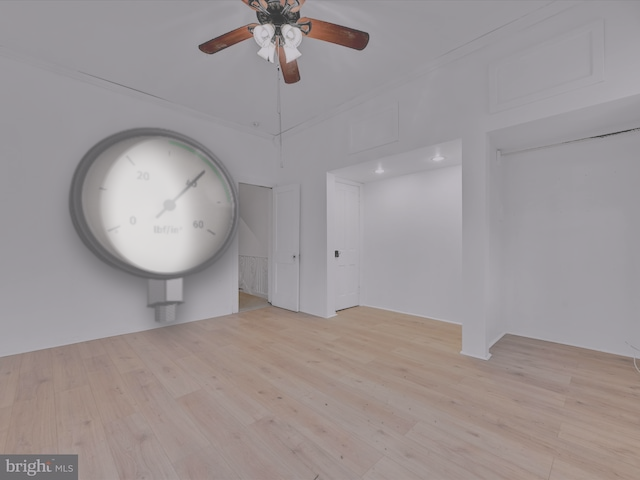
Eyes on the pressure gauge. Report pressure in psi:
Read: 40 psi
